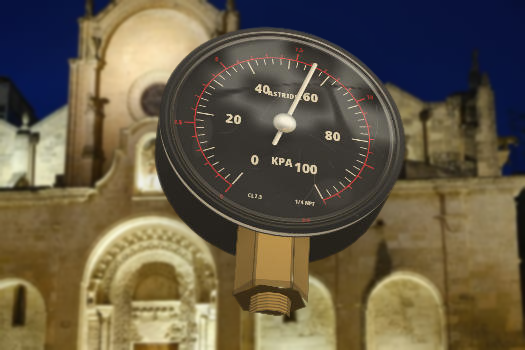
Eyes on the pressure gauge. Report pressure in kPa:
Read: 56 kPa
